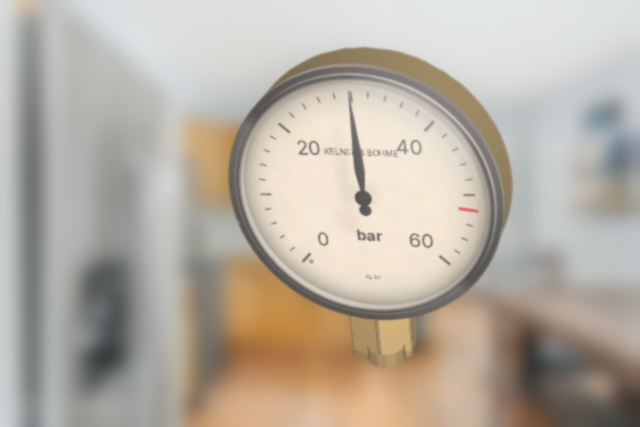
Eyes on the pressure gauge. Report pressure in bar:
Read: 30 bar
